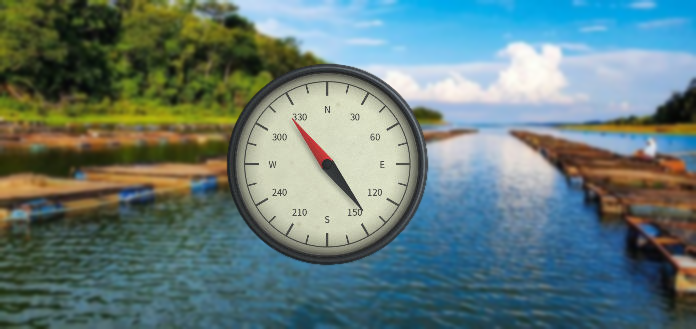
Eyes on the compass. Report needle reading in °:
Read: 322.5 °
